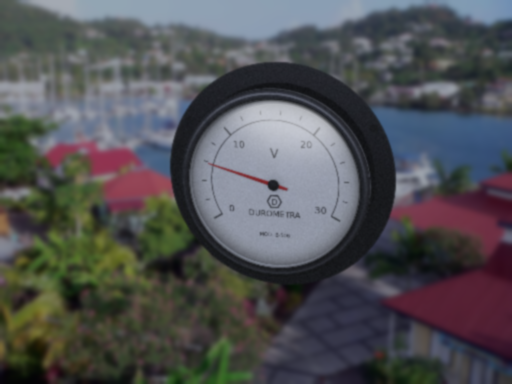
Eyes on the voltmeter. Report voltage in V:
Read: 6 V
